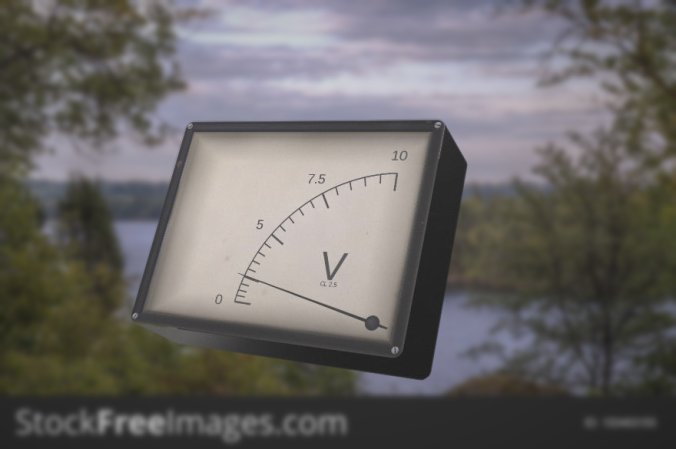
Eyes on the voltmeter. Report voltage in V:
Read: 2.5 V
